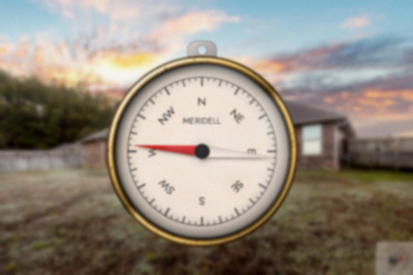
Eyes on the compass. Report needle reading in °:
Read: 275 °
